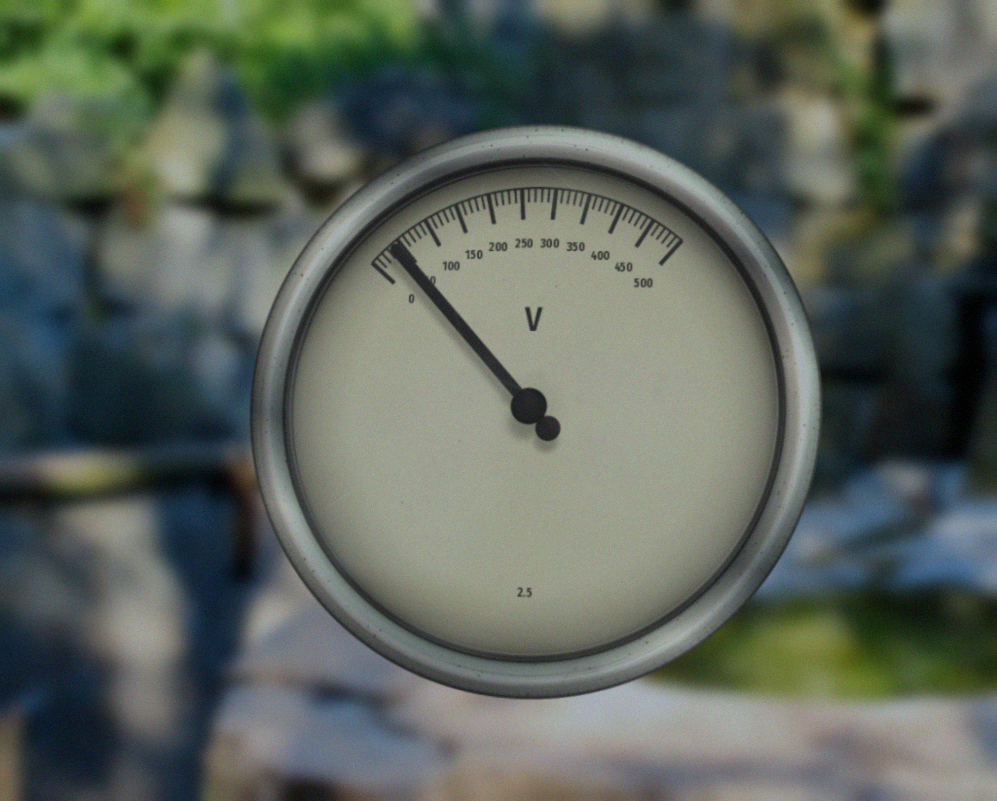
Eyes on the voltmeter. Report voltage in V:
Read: 40 V
